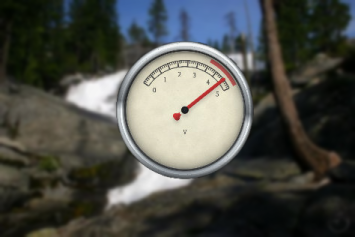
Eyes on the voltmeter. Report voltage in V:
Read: 4.5 V
